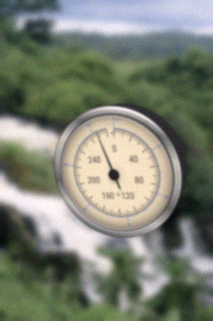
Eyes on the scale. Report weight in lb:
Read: 270 lb
